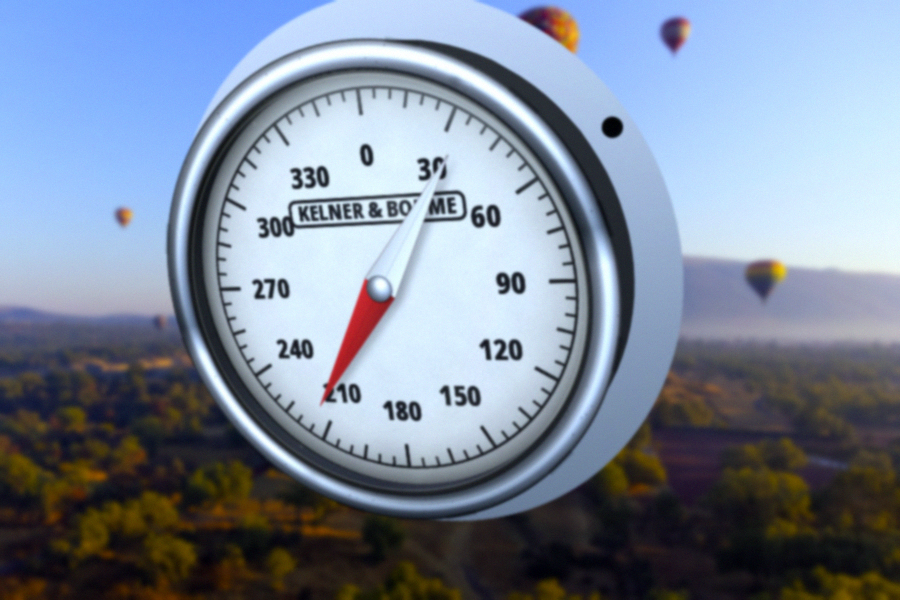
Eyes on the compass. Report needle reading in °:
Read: 215 °
